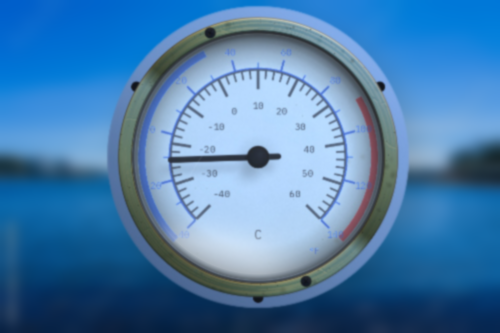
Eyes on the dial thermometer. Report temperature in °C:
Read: -24 °C
